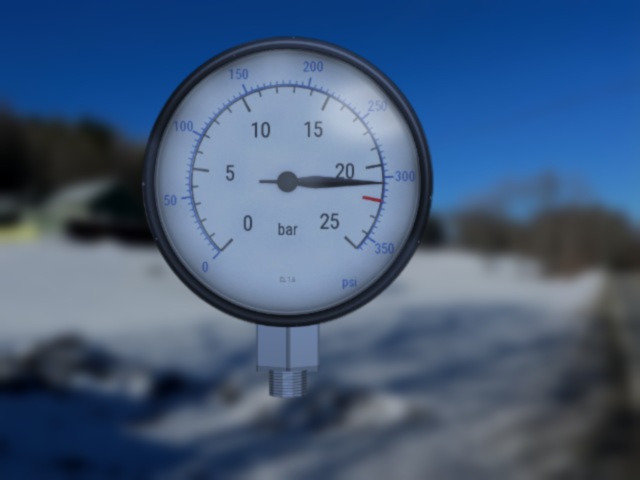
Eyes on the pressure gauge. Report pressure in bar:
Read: 21 bar
